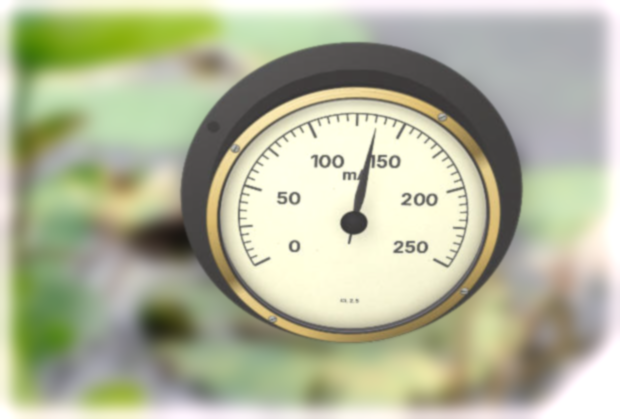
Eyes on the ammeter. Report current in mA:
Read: 135 mA
